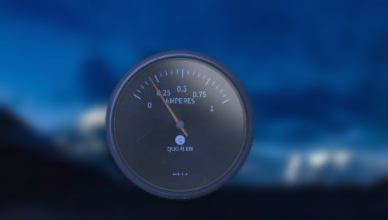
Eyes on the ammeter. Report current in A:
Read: 0.2 A
